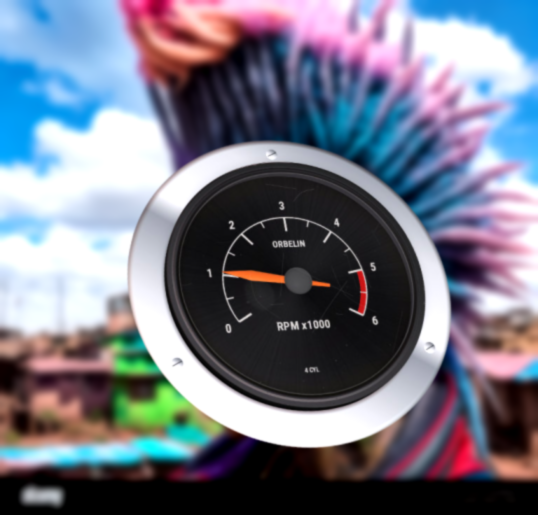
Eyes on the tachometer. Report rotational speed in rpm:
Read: 1000 rpm
